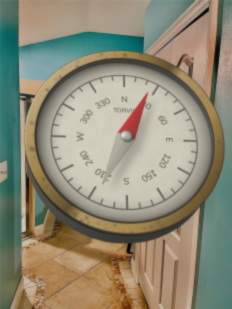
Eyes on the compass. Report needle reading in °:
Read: 25 °
